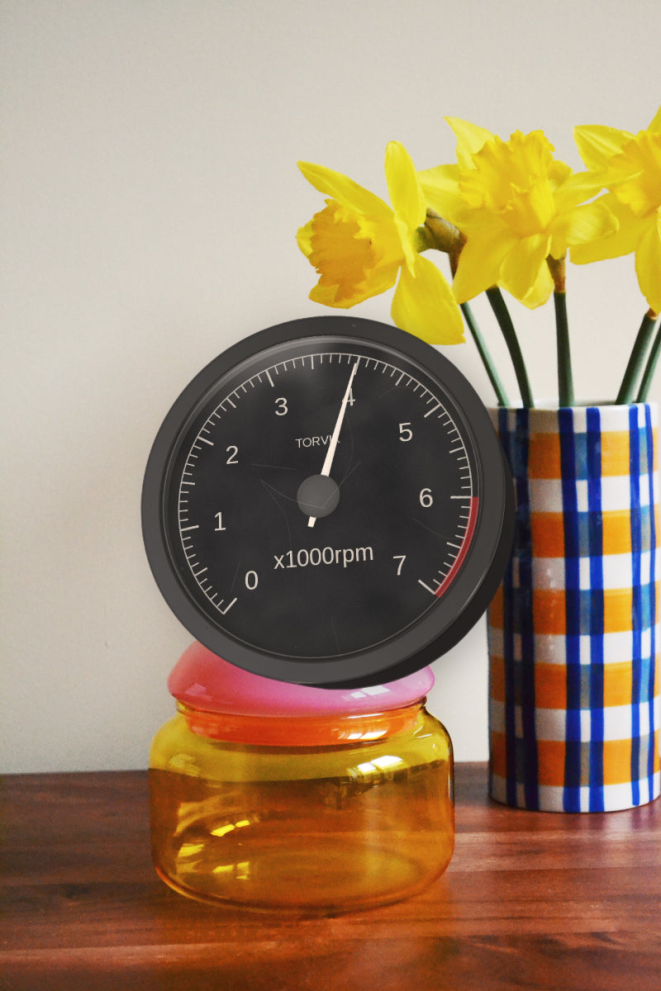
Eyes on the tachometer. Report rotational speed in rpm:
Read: 4000 rpm
